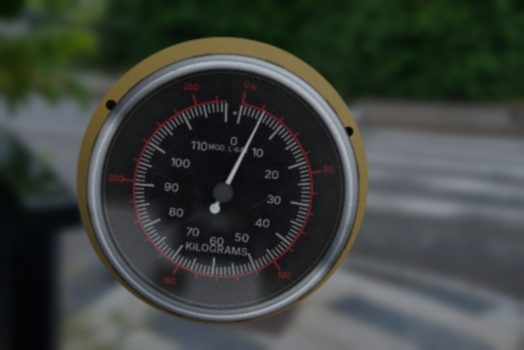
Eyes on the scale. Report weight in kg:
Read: 5 kg
